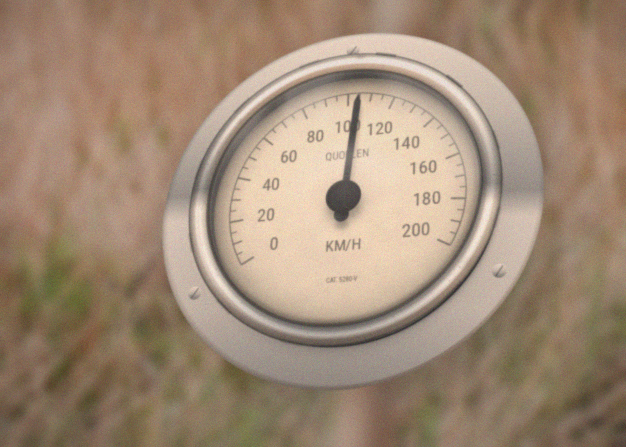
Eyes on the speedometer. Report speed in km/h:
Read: 105 km/h
